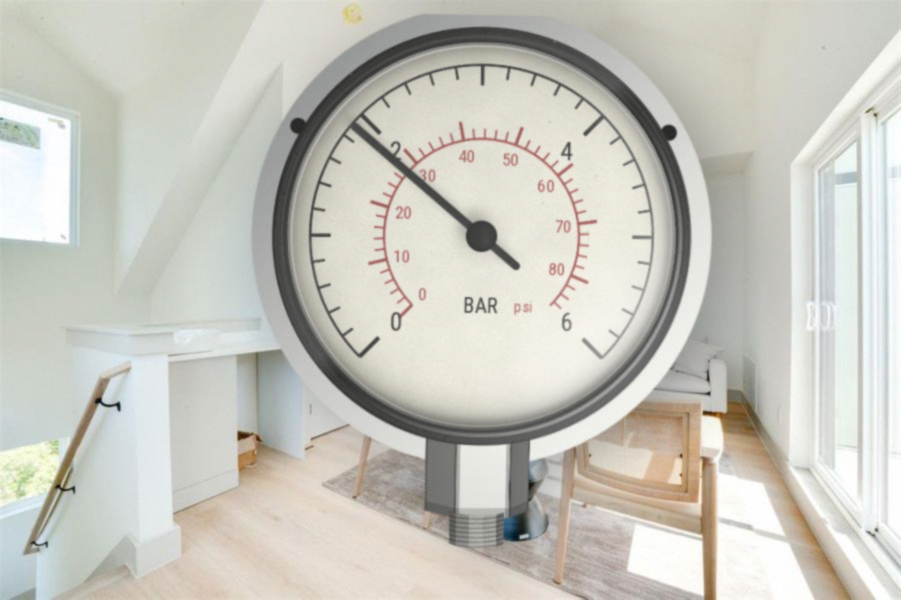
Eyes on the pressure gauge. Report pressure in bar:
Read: 1.9 bar
